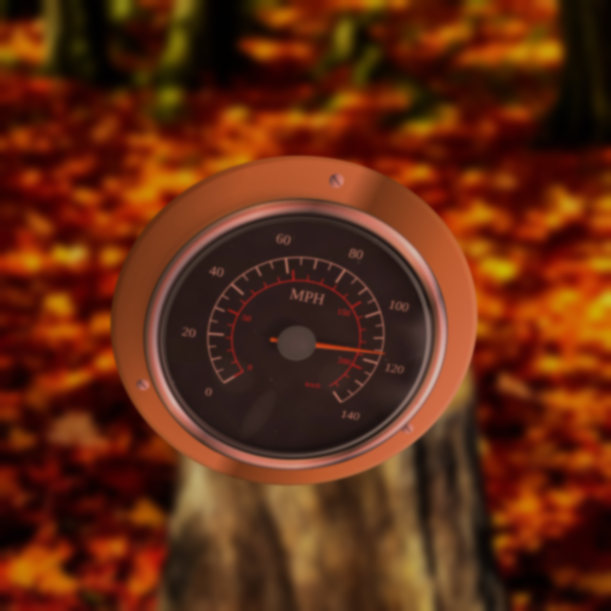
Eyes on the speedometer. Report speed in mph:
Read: 115 mph
